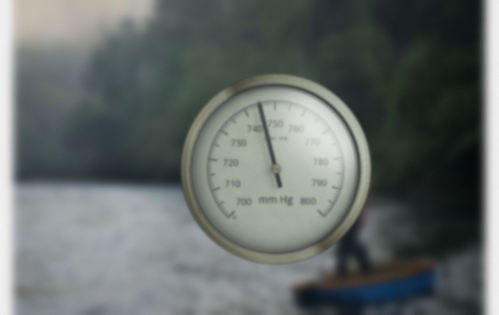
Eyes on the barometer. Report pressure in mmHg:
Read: 745 mmHg
